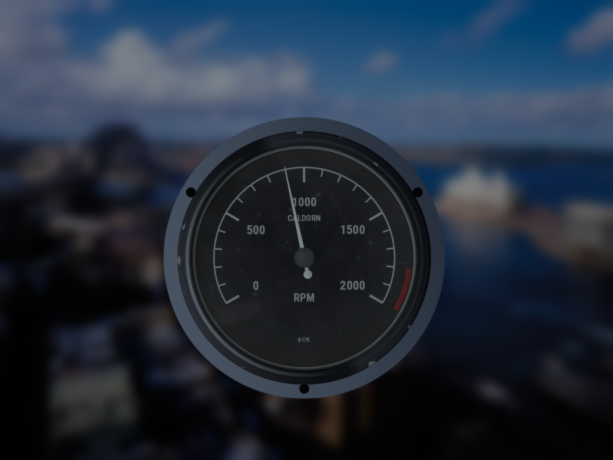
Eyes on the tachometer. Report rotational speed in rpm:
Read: 900 rpm
